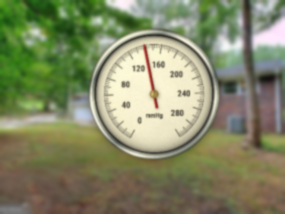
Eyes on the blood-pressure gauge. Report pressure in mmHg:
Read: 140 mmHg
